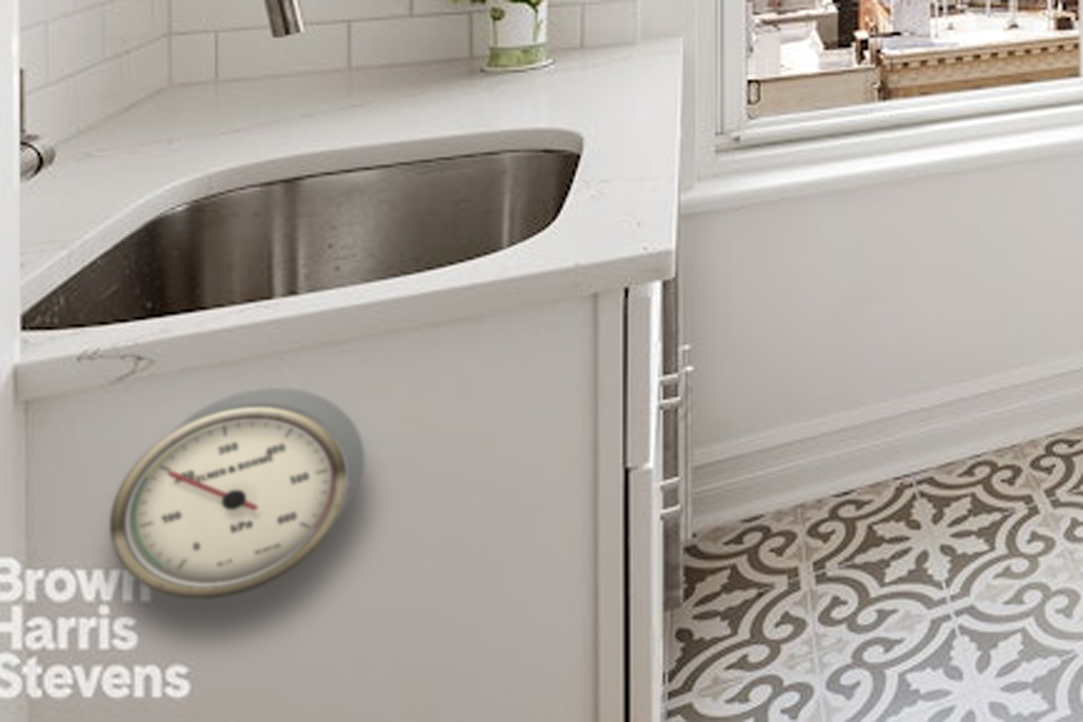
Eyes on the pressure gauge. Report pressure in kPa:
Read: 200 kPa
